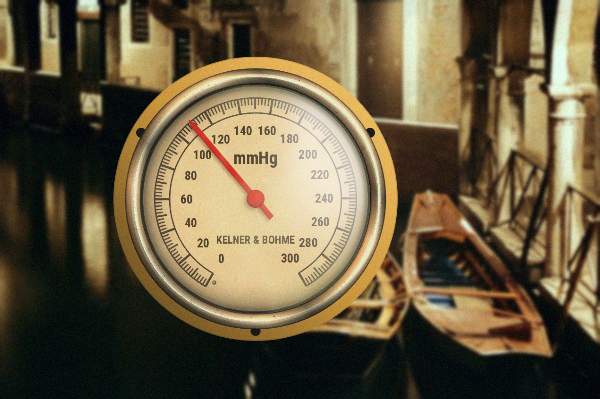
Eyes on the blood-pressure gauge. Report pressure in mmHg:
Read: 110 mmHg
